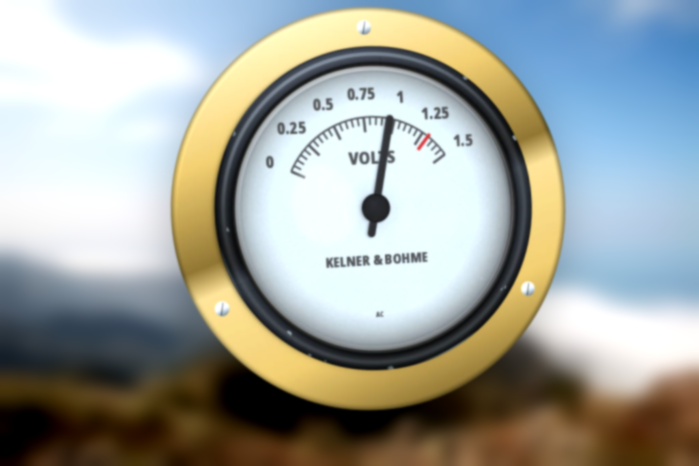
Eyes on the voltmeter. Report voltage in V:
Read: 0.95 V
